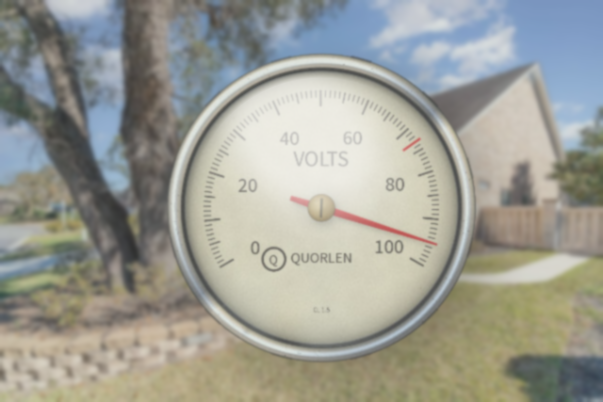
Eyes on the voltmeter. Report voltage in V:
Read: 95 V
